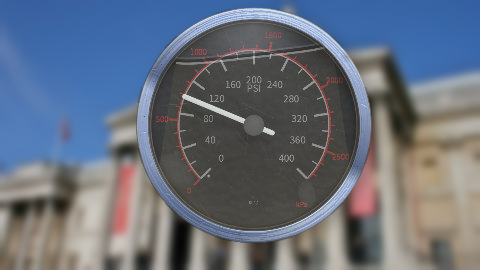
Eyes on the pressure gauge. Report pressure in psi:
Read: 100 psi
